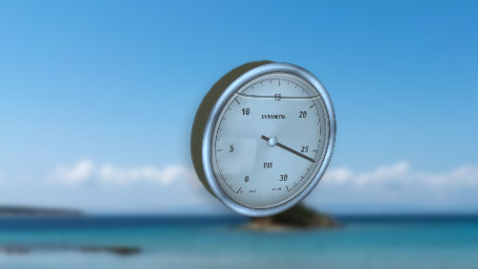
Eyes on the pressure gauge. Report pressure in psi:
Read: 26 psi
